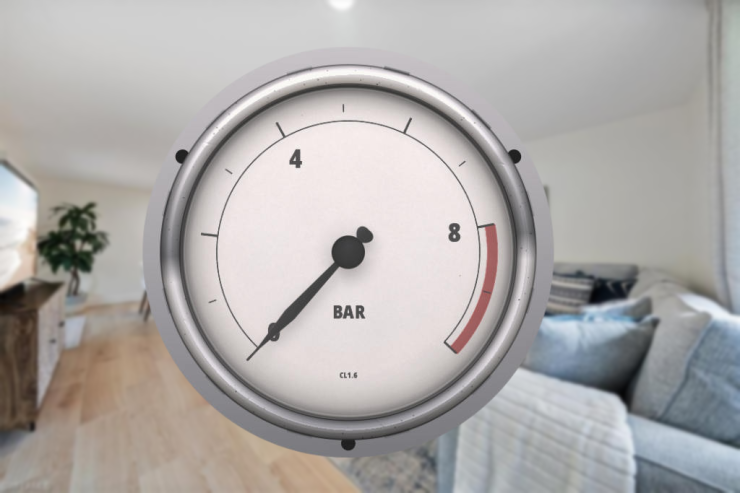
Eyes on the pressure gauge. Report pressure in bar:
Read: 0 bar
